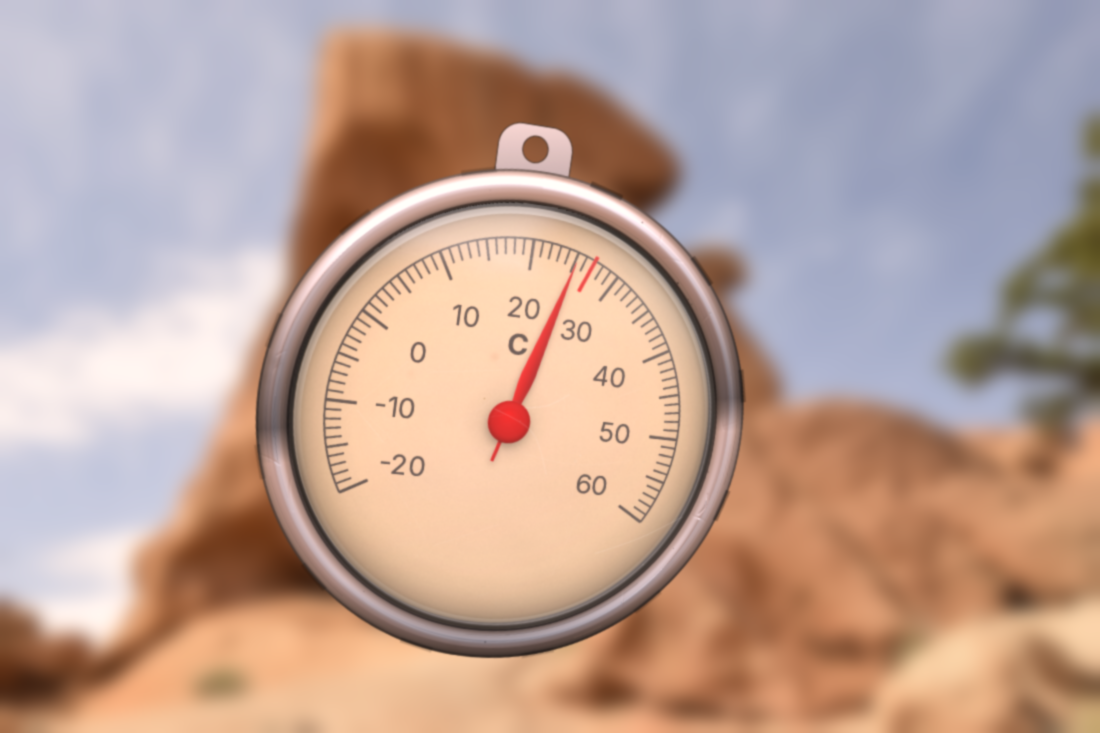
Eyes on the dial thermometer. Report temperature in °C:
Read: 25 °C
